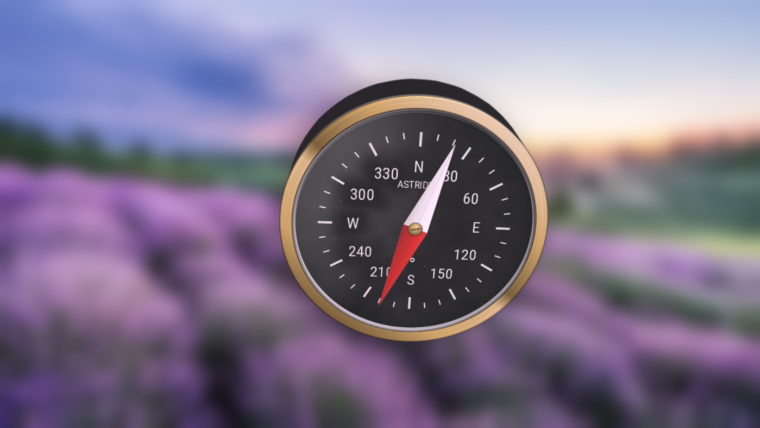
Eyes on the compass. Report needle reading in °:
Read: 200 °
